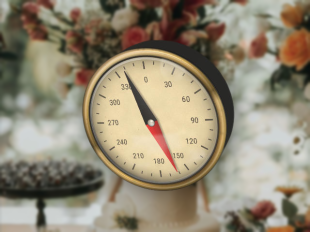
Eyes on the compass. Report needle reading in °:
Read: 160 °
